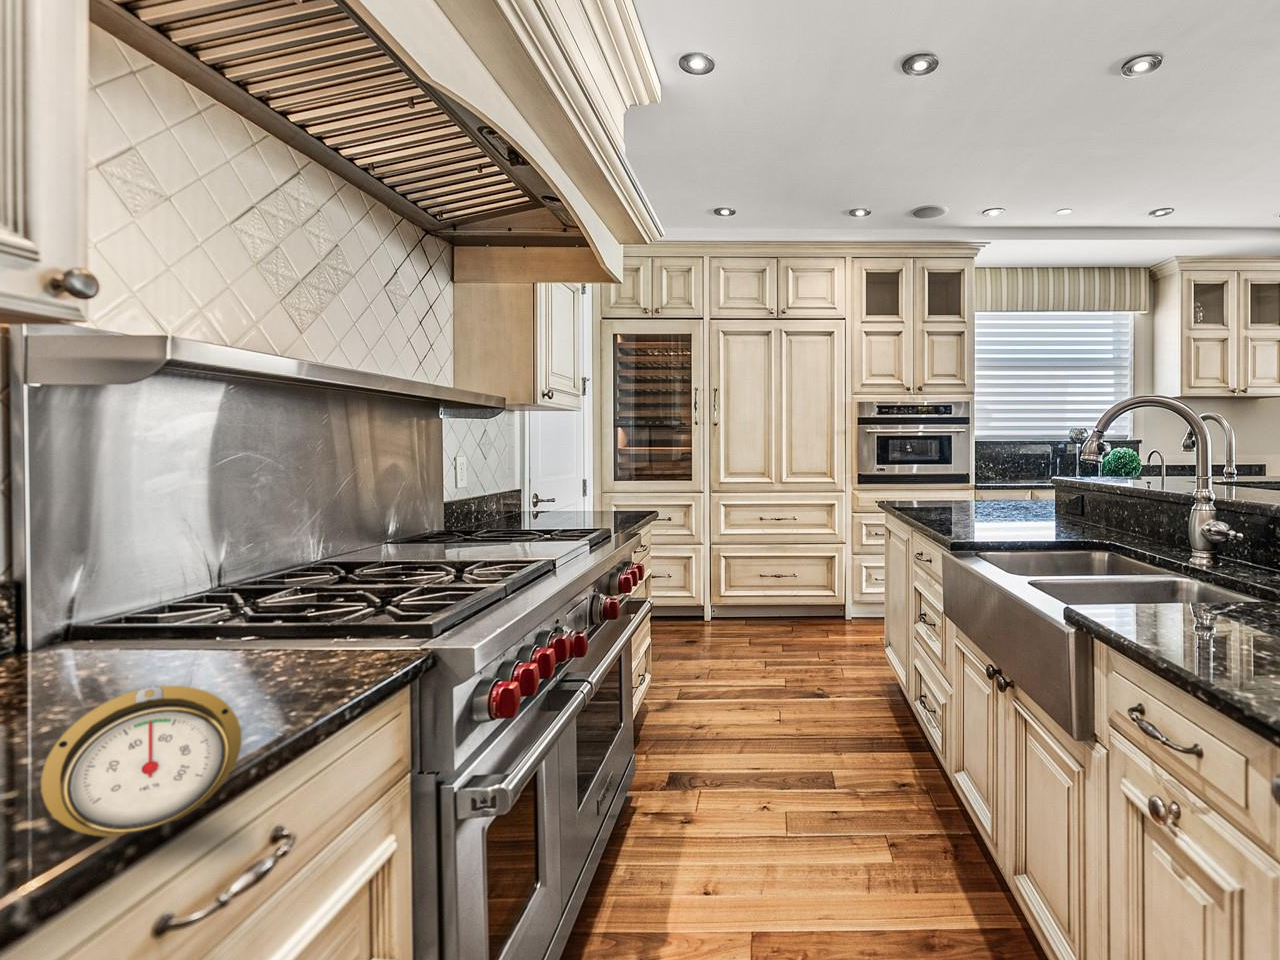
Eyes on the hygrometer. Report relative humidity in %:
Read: 50 %
